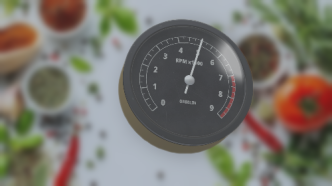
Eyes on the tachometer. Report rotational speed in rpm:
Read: 5000 rpm
